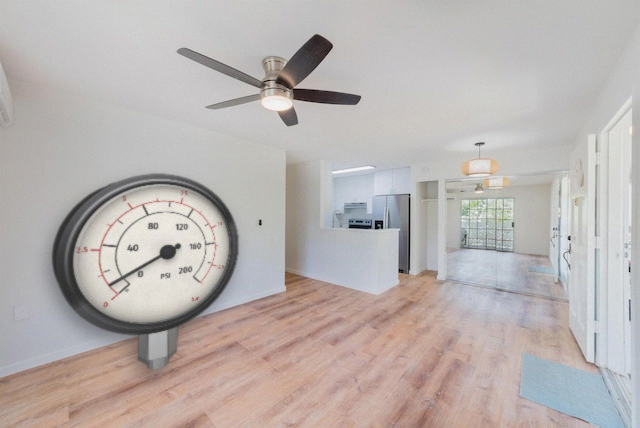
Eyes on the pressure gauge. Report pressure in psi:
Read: 10 psi
